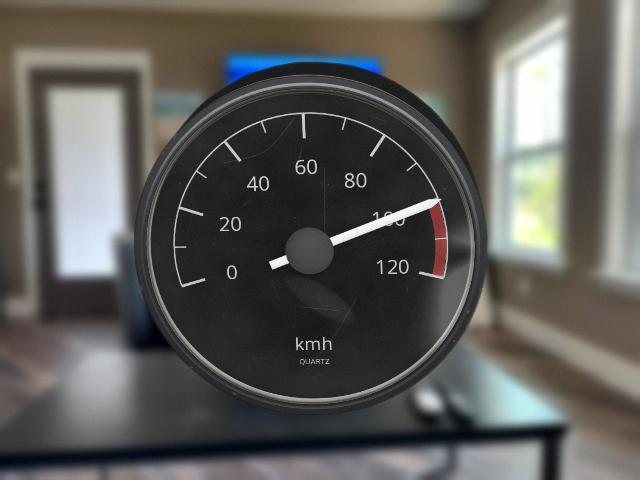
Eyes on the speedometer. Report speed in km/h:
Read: 100 km/h
